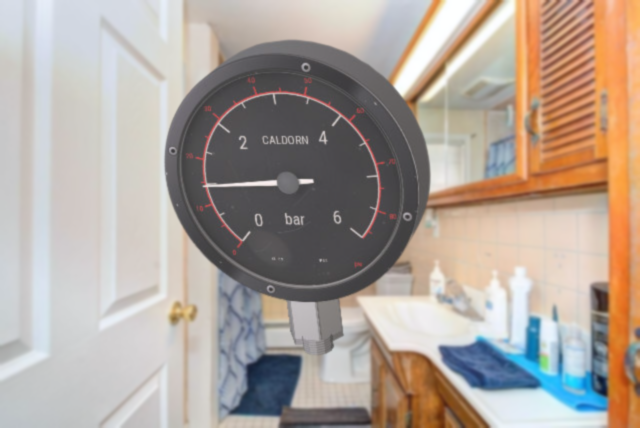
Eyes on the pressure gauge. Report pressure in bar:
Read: 1 bar
